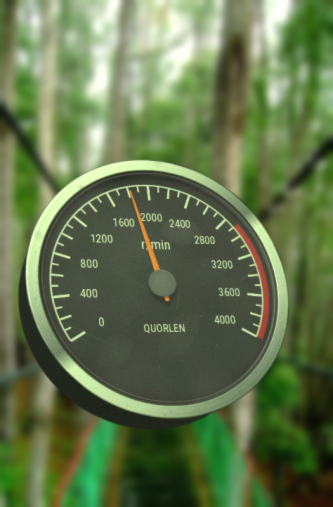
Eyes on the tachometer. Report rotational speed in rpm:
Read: 1800 rpm
